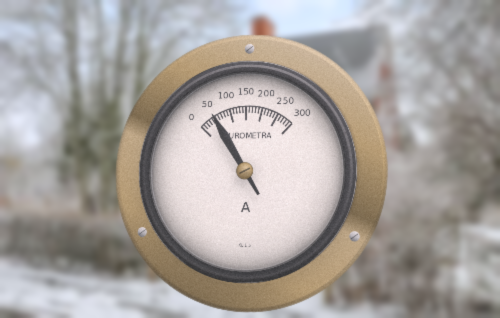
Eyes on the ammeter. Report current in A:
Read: 50 A
